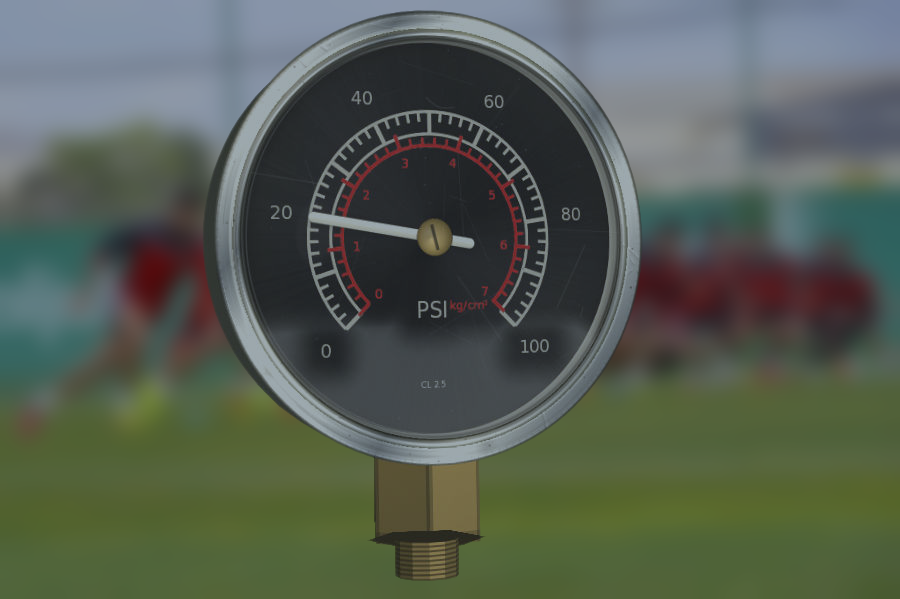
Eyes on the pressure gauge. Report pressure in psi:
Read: 20 psi
